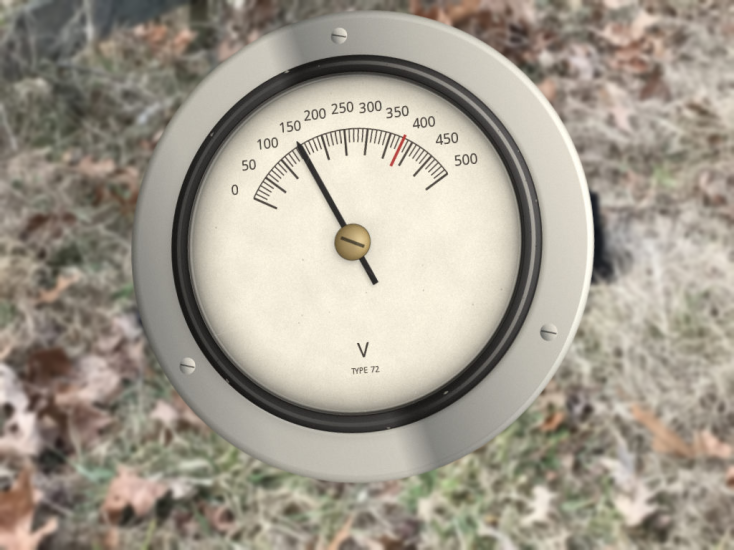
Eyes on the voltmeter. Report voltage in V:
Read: 150 V
